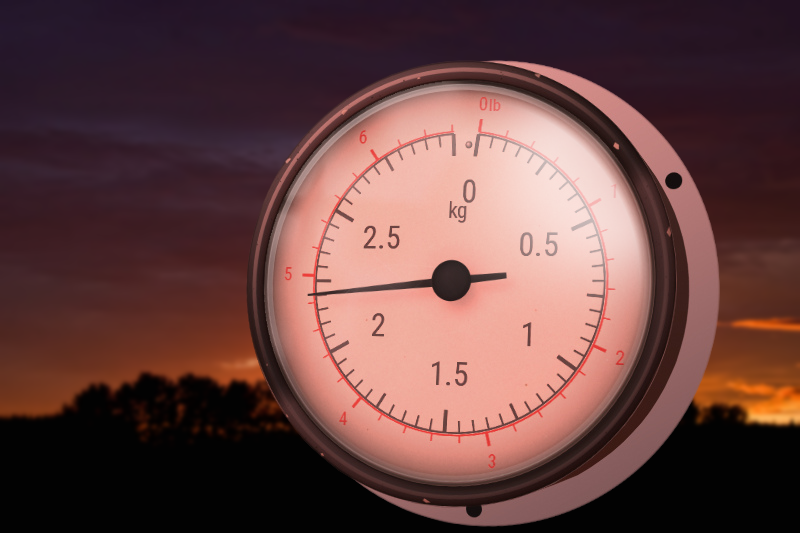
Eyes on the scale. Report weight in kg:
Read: 2.2 kg
